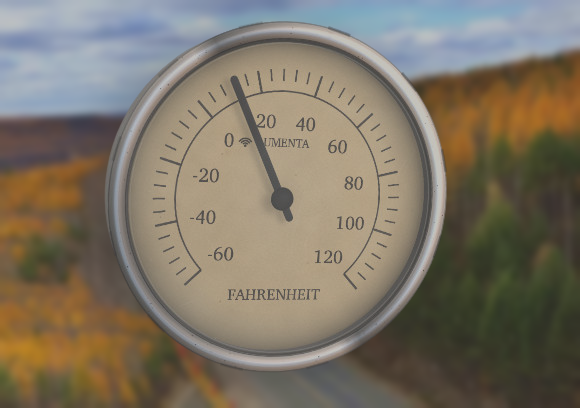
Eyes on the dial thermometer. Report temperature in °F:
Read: 12 °F
